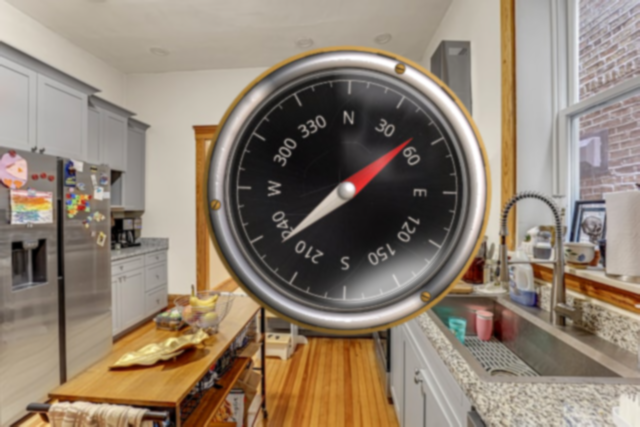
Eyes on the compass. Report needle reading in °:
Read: 50 °
